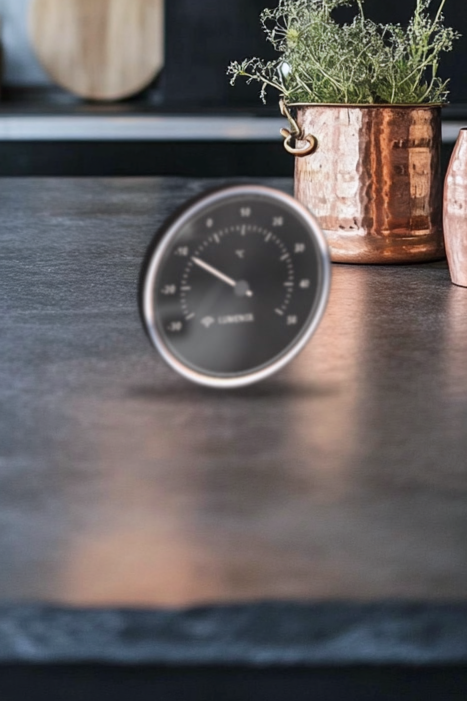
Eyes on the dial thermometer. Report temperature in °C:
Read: -10 °C
